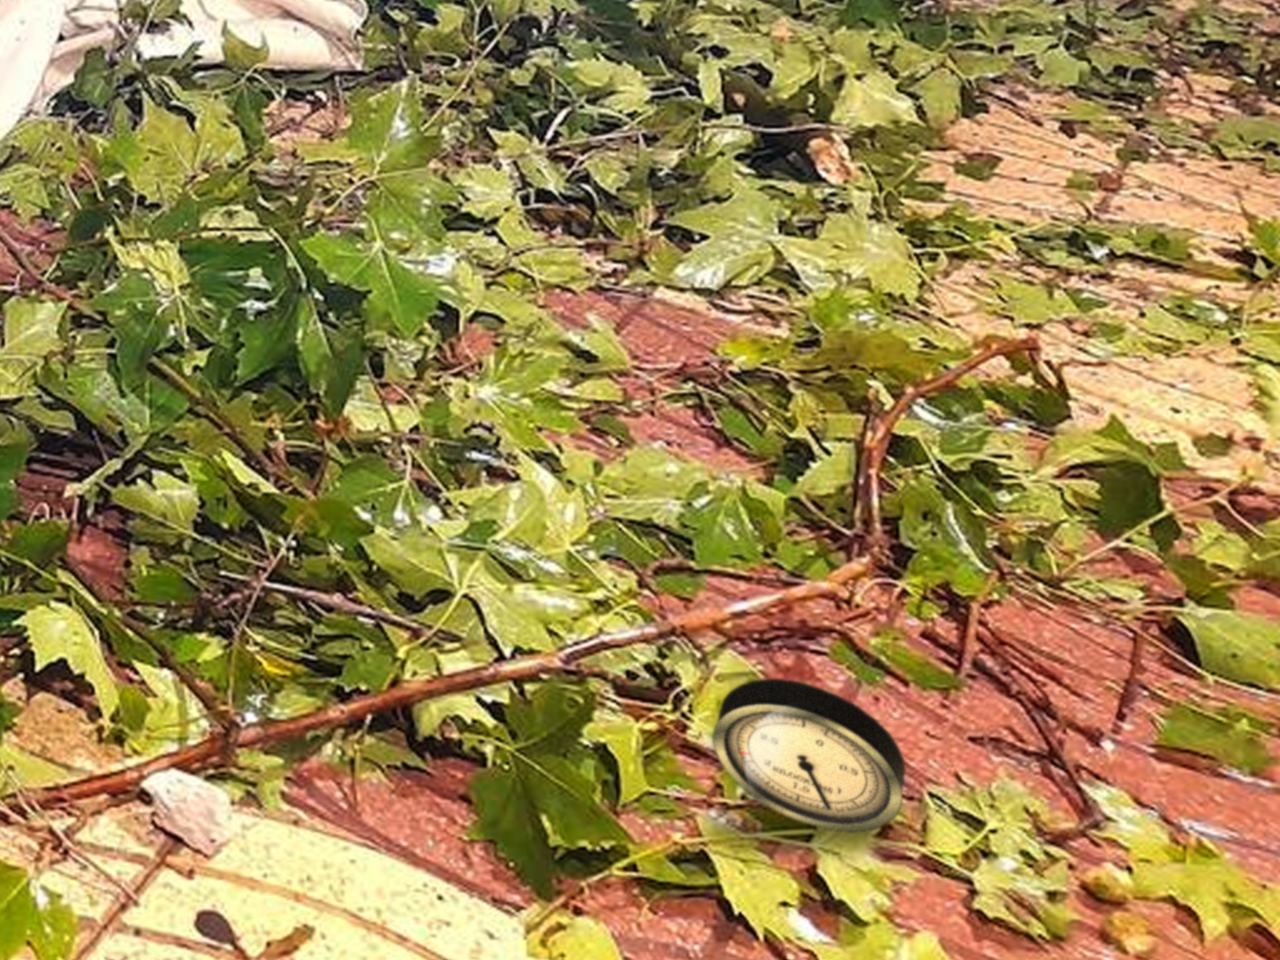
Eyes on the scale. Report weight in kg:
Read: 1.25 kg
